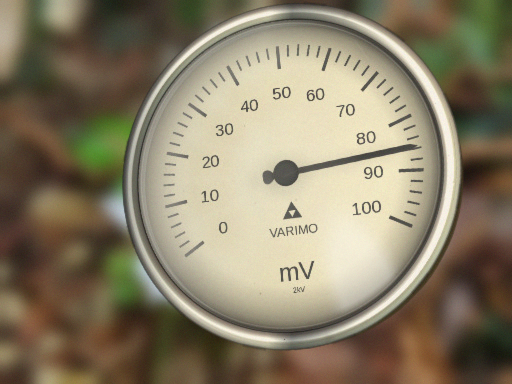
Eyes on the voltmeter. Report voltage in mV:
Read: 86 mV
